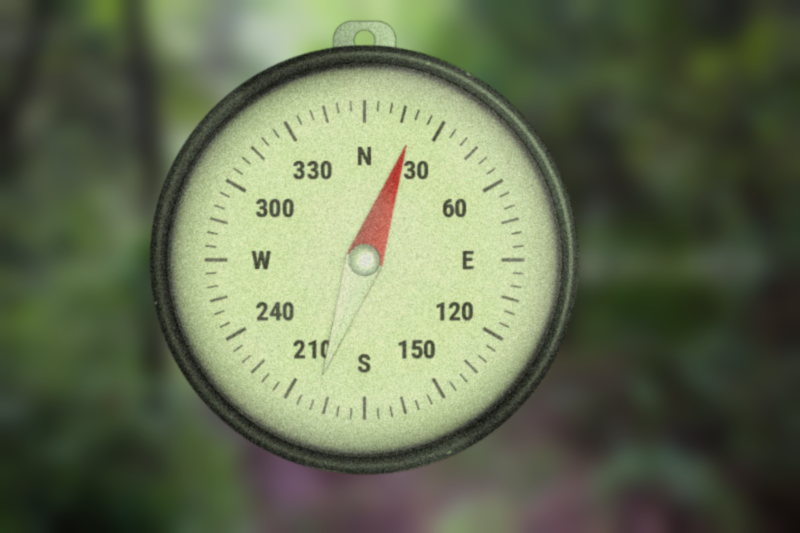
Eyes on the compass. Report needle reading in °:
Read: 20 °
